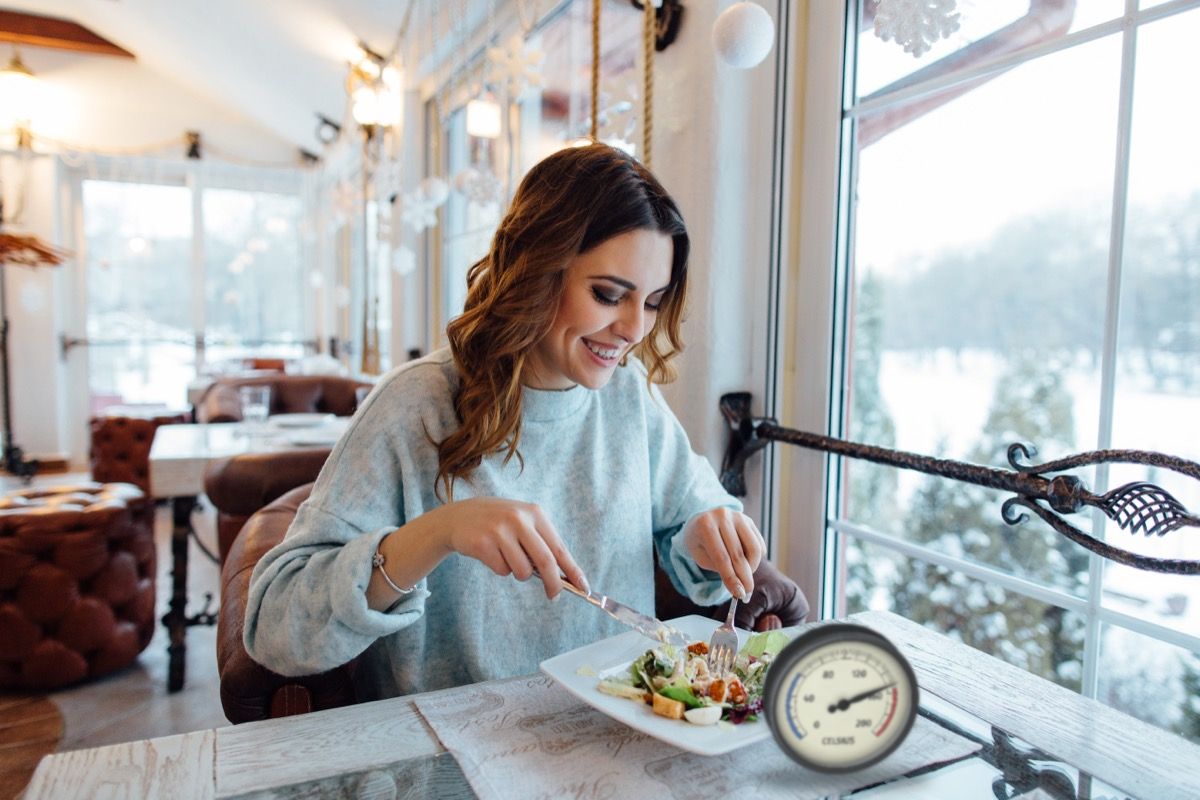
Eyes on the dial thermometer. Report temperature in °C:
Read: 150 °C
